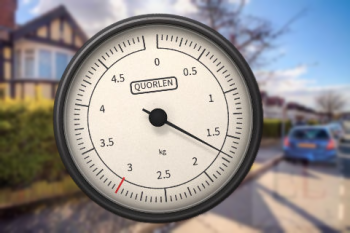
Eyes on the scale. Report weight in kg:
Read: 1.7 kg
